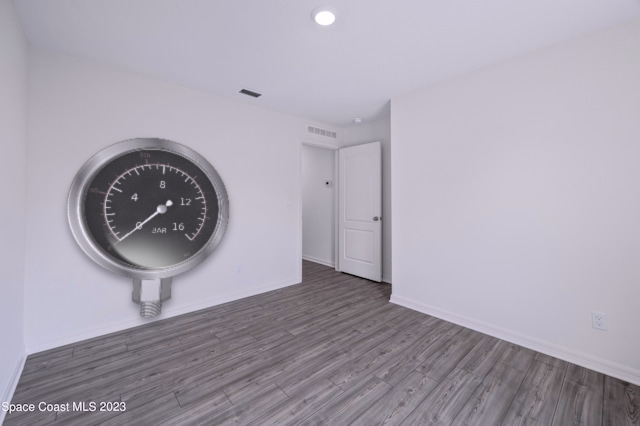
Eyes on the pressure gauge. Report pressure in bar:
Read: 0 bar
